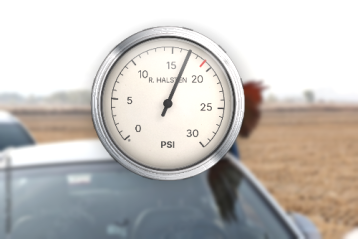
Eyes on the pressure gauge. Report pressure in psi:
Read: 17 psi
